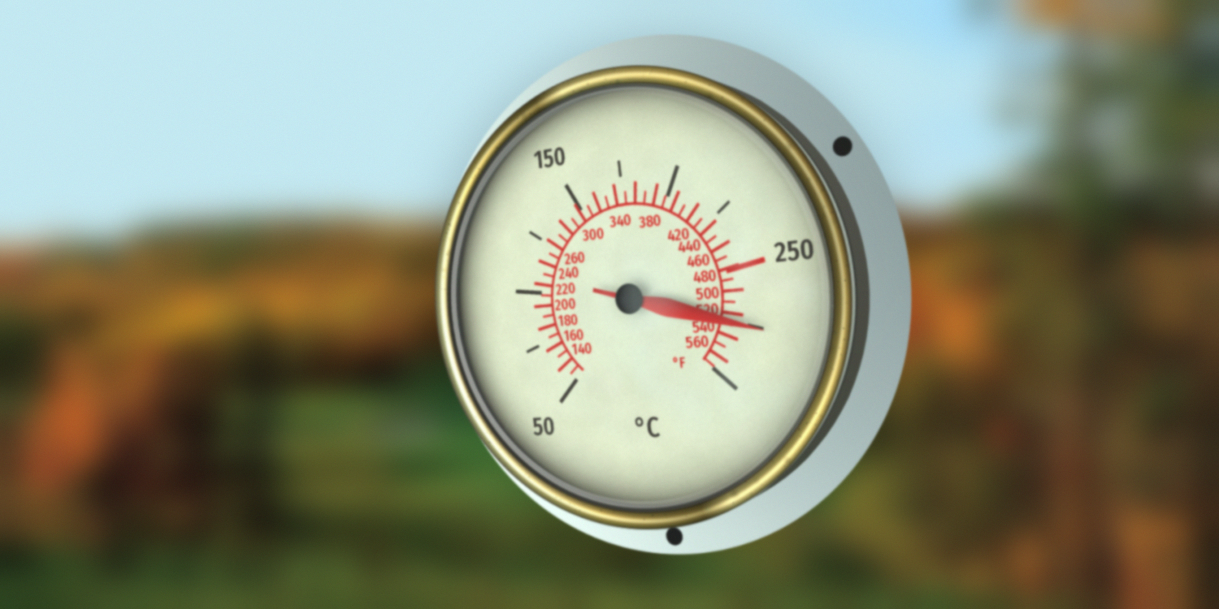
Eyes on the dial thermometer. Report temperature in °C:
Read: 275 °C
